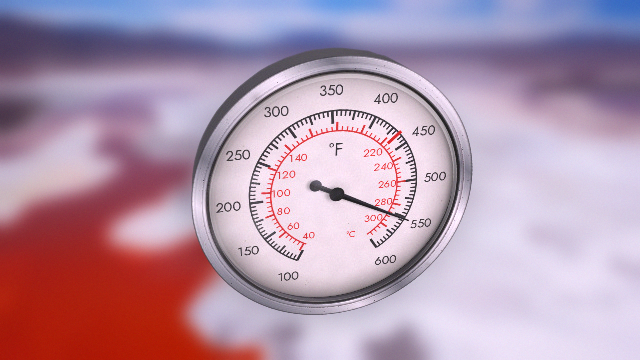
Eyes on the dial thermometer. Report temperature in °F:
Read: 550 °F
